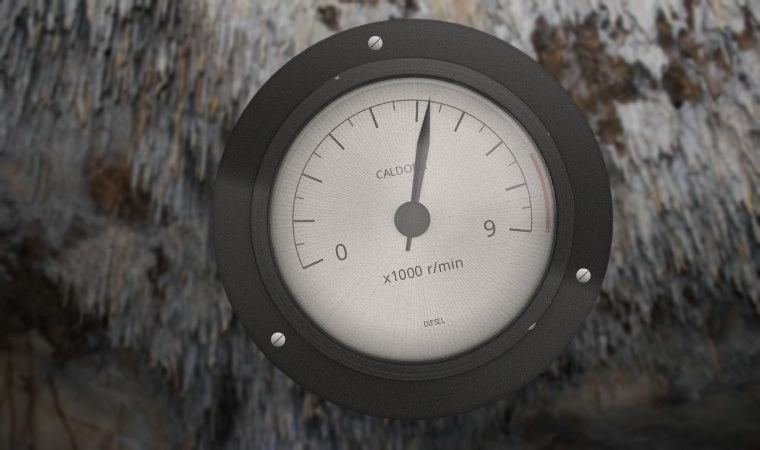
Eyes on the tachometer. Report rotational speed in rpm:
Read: 5250 rpm
